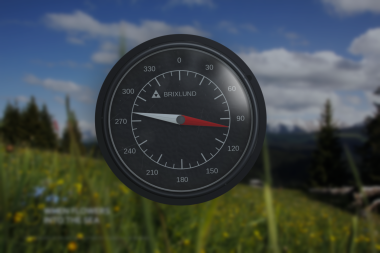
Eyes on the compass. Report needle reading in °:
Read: 100 °
